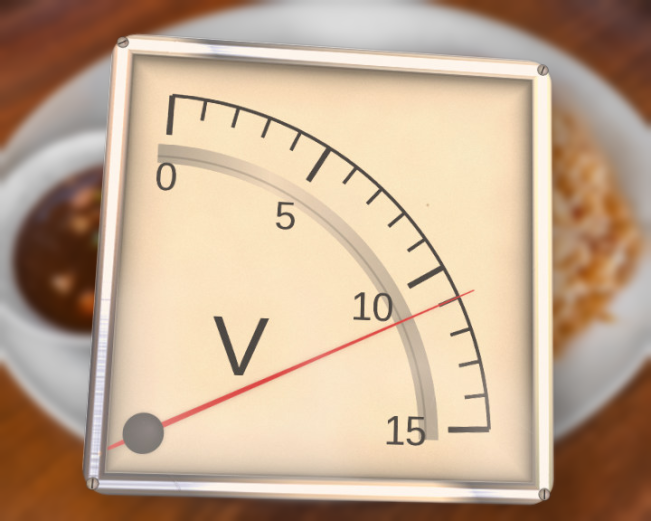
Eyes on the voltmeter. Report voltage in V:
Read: 11 V
